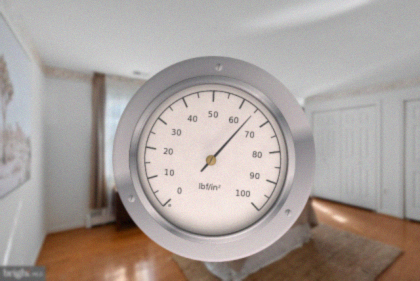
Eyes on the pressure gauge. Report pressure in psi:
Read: 65 psi
